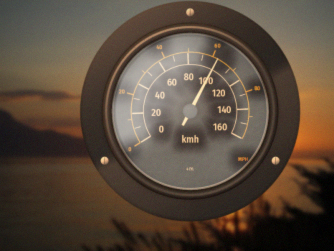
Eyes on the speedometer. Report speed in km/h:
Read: 100 km/h
